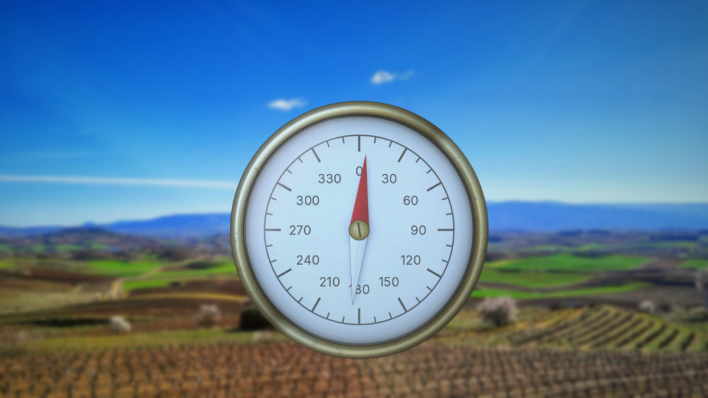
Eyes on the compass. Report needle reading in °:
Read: 5 °
